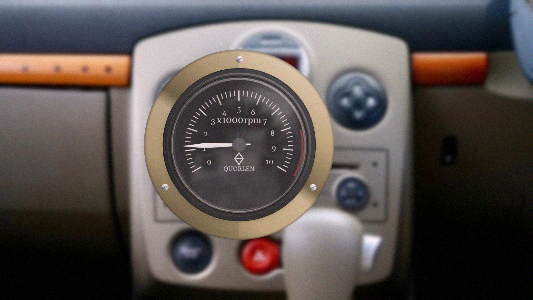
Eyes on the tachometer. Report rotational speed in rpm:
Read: 1200 rpm
